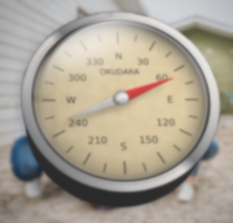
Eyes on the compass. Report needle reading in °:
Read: 67.5 °
